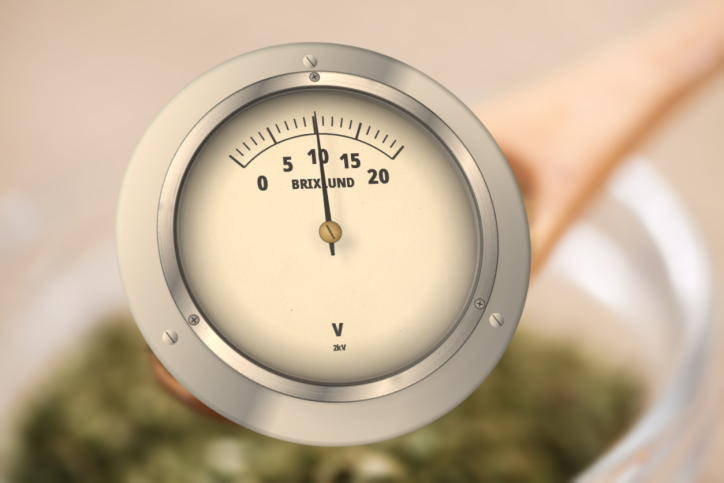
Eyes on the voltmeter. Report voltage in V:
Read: 10 V
